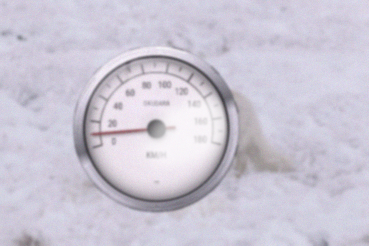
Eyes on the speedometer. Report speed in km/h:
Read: 10 km/h
